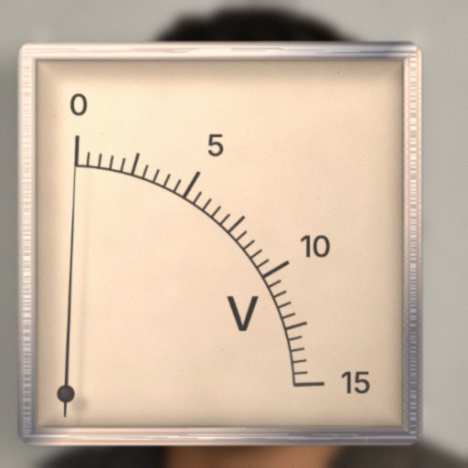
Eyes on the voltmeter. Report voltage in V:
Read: 0 V
